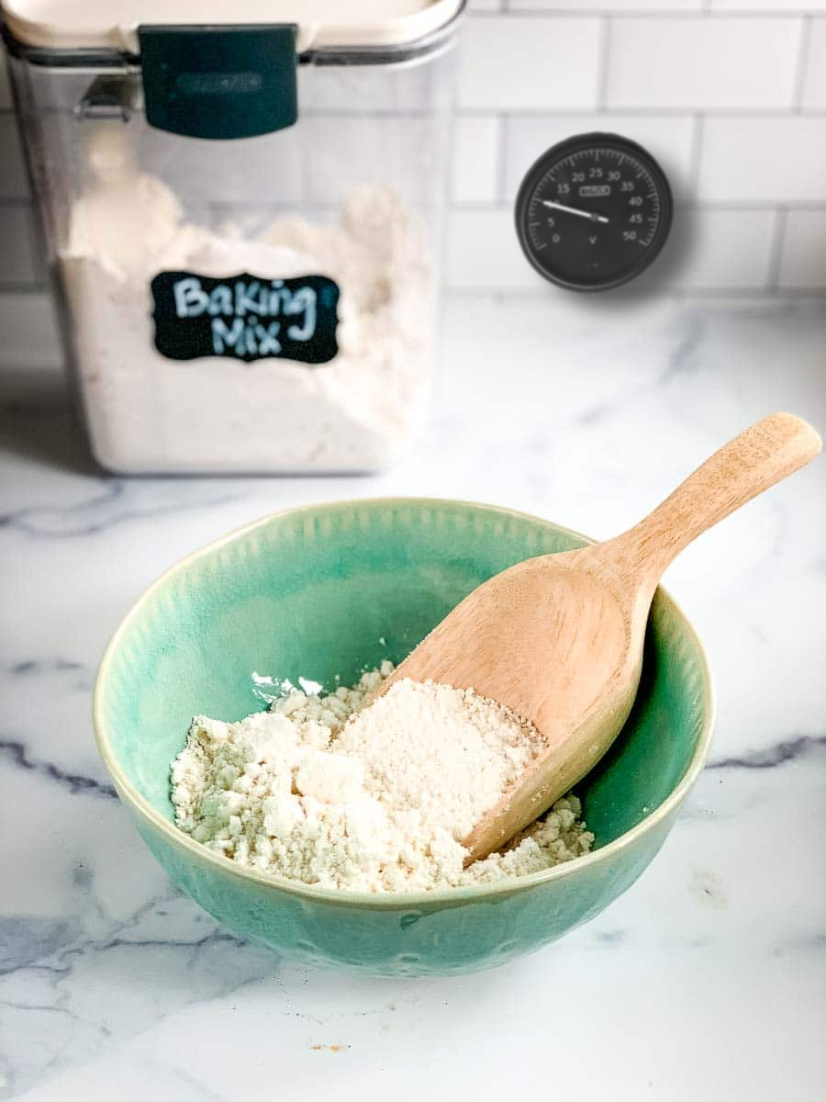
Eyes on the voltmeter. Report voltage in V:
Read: 10 V
